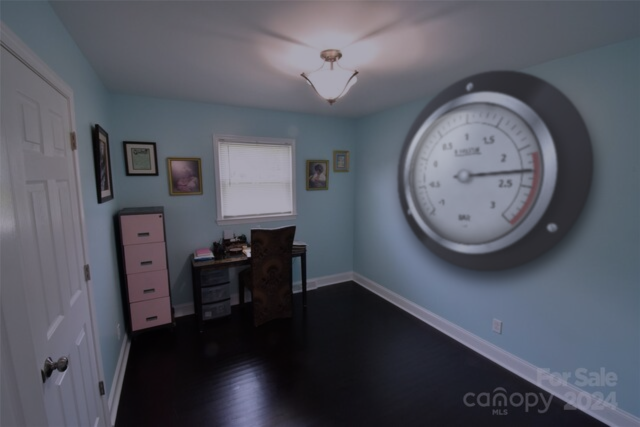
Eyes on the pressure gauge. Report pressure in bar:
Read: 2.3 bar
